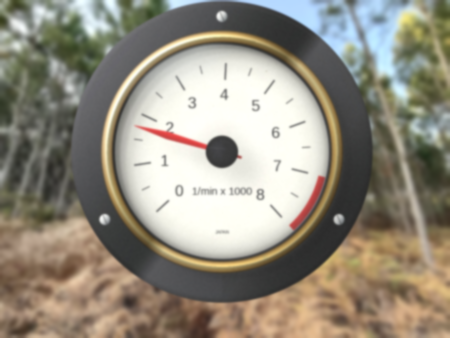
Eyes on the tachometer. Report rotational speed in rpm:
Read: 1750 rpm
